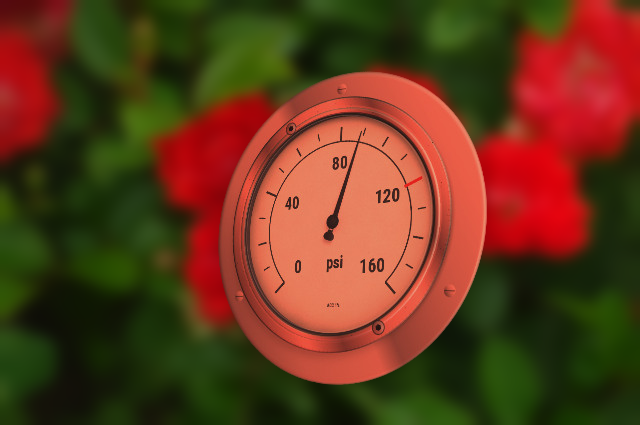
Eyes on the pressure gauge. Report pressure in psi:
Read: 90 psi
